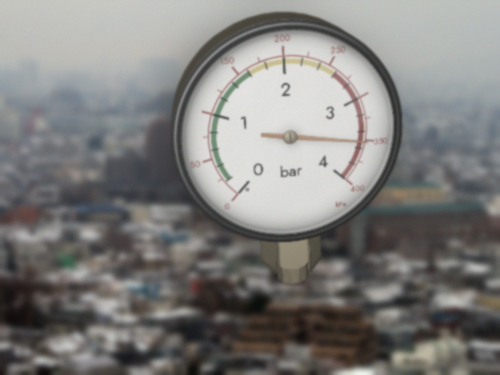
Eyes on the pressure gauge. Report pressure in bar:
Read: 3.5 bar
